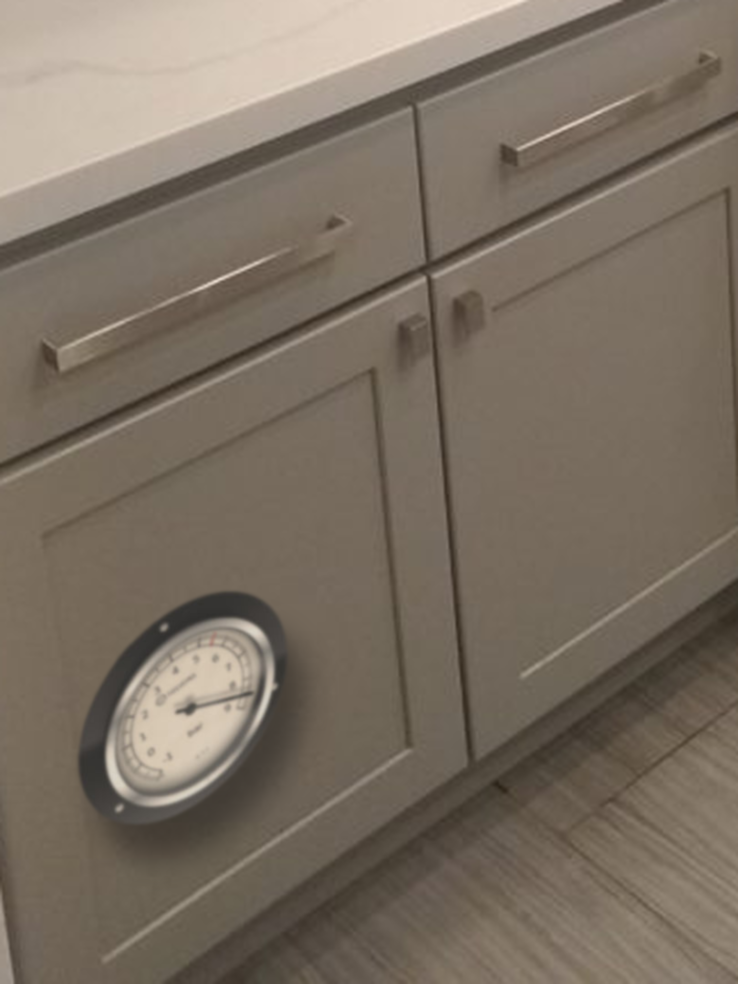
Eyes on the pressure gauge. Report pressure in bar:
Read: 8.5 bar
